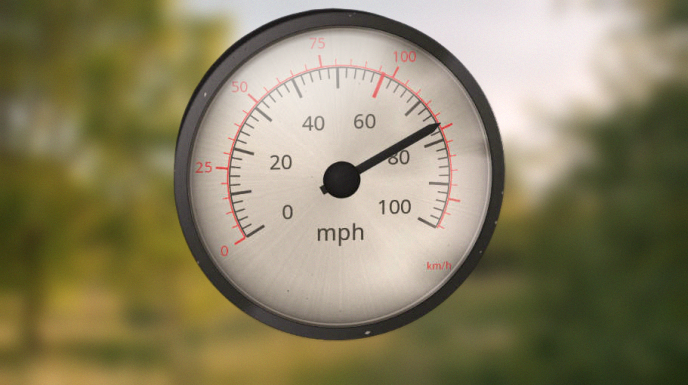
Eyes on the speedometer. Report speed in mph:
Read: 76 mph
